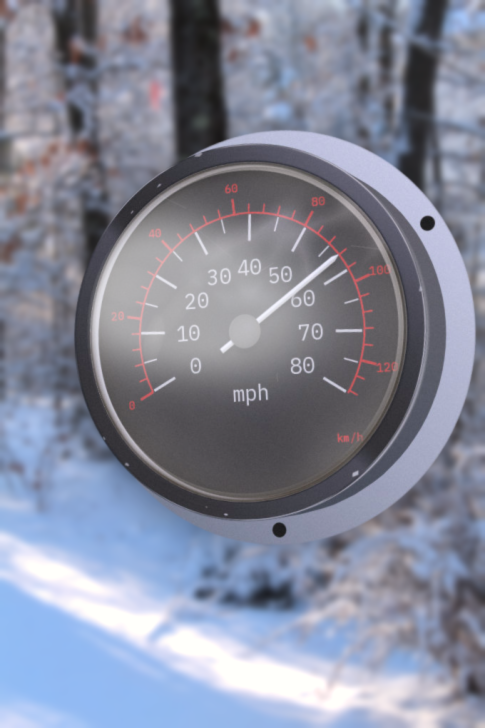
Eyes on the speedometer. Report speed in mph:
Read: 57.5 mph
